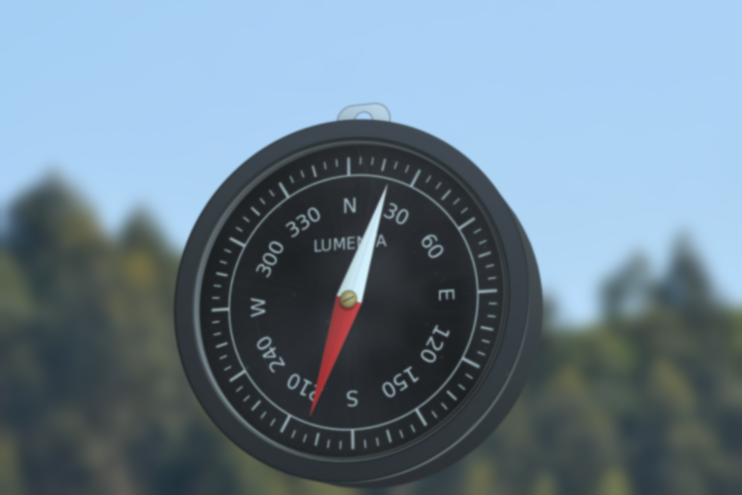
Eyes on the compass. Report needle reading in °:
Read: 200 °
